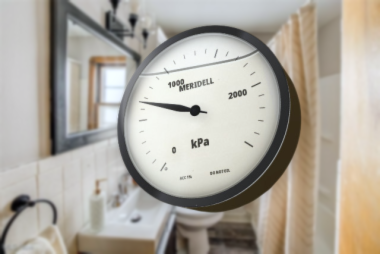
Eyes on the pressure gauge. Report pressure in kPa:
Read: 650 kPa
